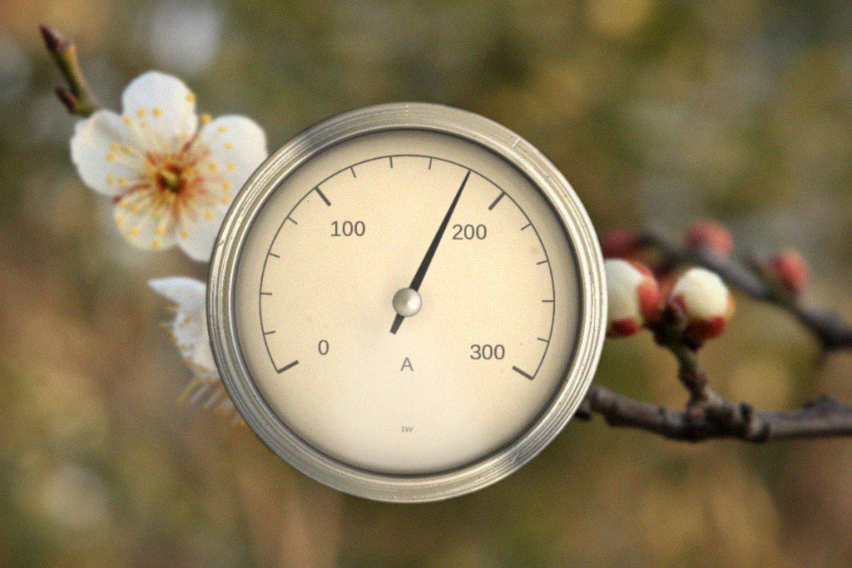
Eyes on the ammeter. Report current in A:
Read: 180 A
